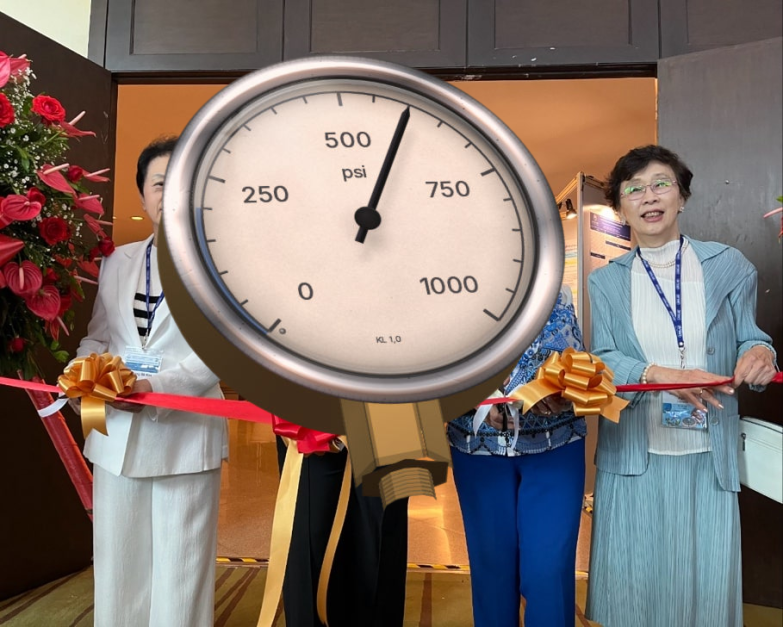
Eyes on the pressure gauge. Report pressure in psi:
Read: 600 psi
